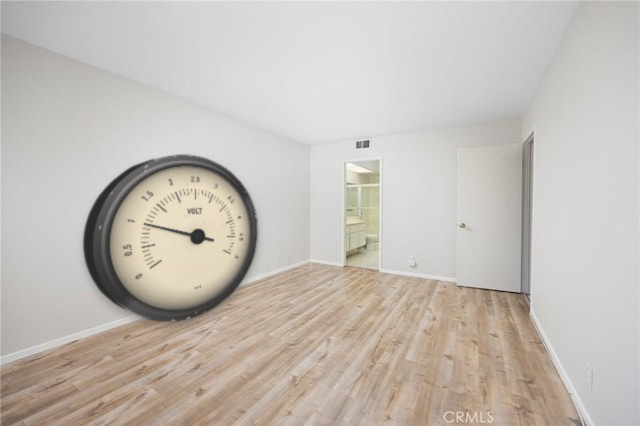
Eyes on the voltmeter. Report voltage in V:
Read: 1 V
